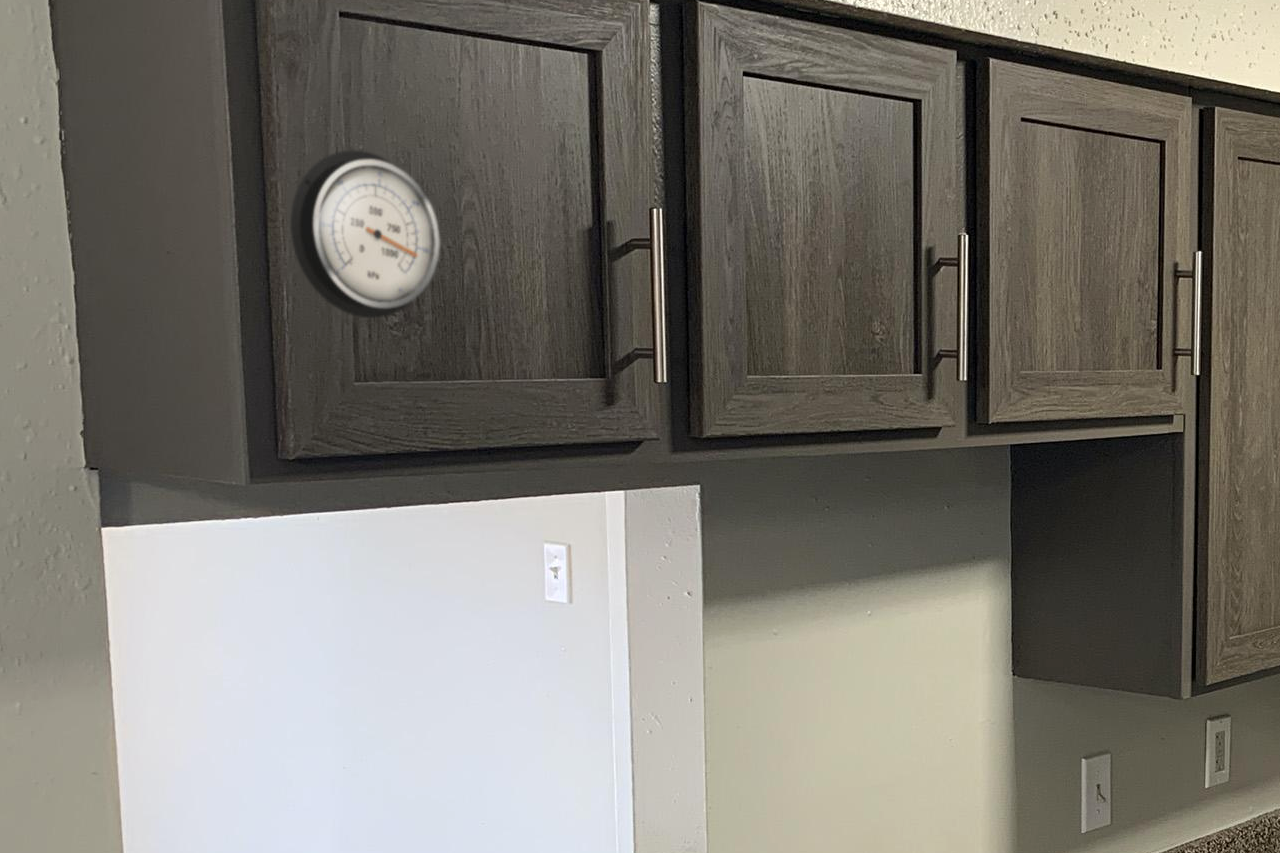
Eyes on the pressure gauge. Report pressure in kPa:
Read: 900 kPa
